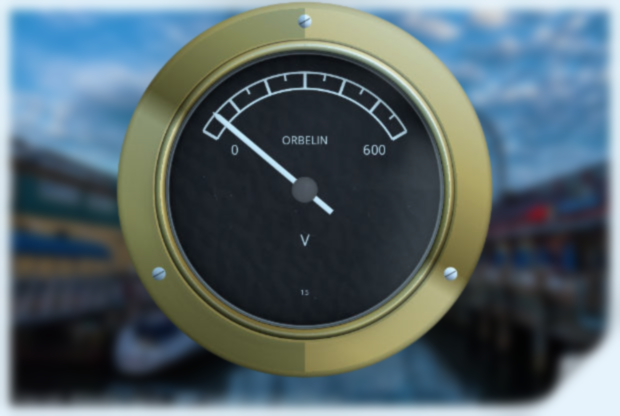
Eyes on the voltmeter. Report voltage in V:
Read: 50 V
